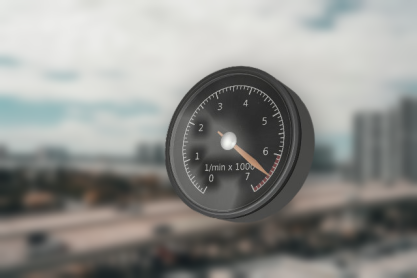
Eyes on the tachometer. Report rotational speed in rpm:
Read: 6500 rpm
